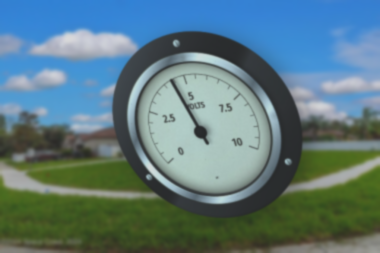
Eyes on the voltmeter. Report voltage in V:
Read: 4.5 V
